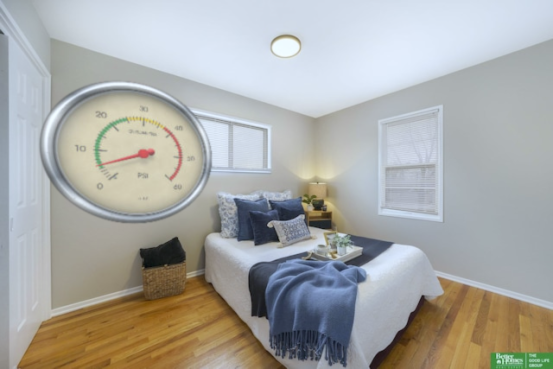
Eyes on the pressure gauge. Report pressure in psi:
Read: 5 psi
